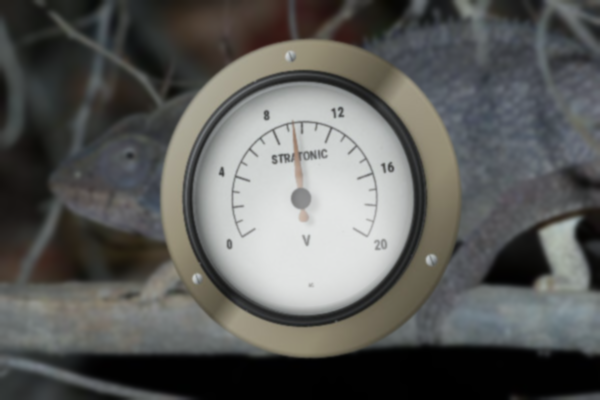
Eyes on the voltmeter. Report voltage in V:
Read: 9.5 V
